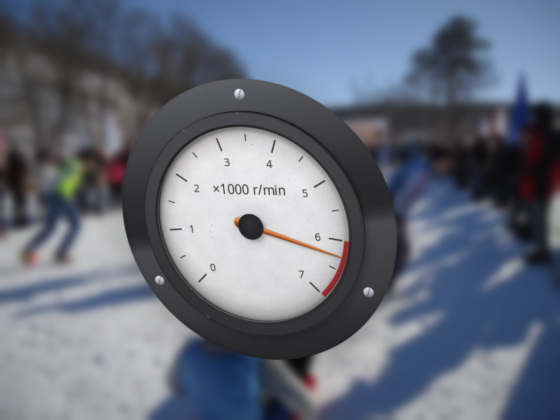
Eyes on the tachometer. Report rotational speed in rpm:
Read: 6250 rpm
